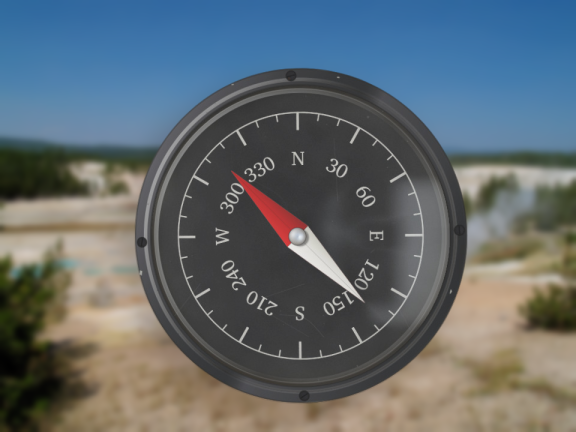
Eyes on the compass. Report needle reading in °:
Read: 315 °
